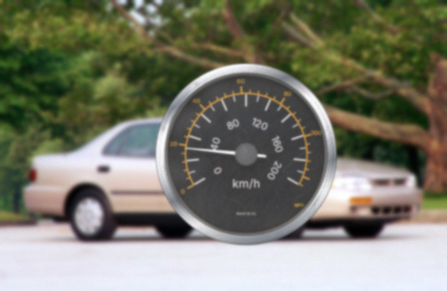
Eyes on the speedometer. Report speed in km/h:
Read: 30 km/h
